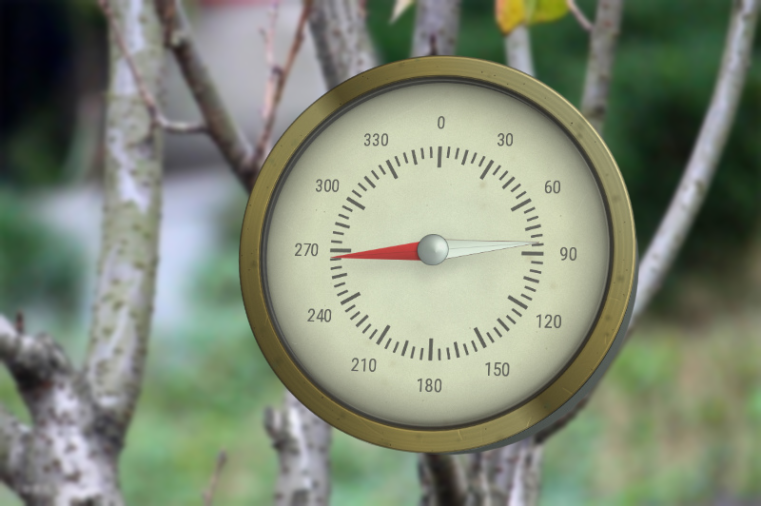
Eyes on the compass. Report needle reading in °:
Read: 265 °
